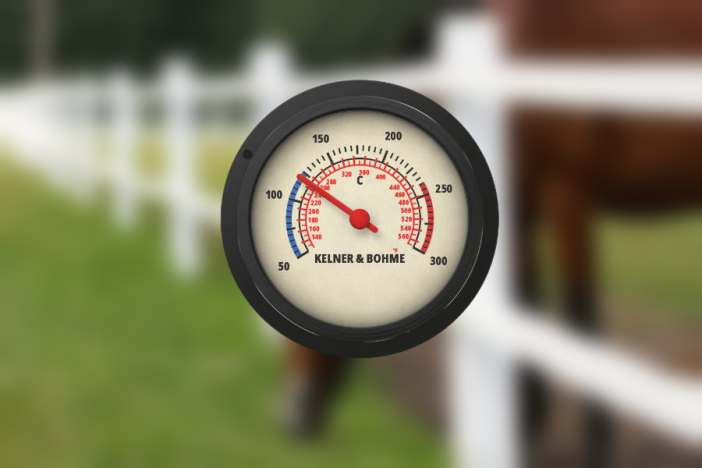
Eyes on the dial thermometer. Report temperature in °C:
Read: 120 °C
